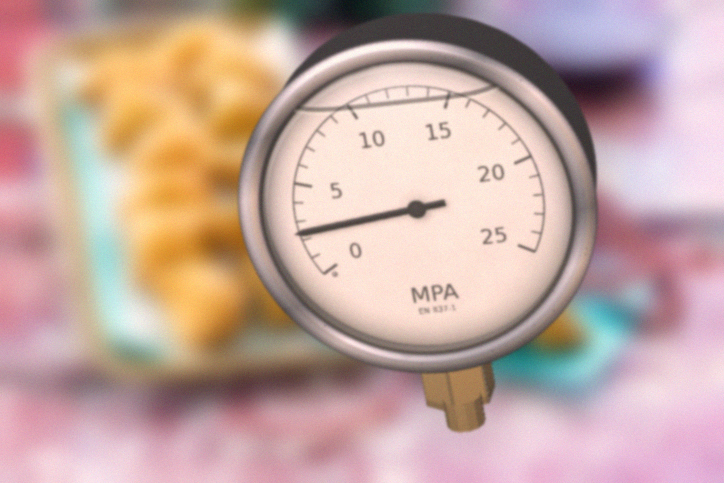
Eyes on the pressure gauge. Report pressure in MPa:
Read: 2.5 MPa
